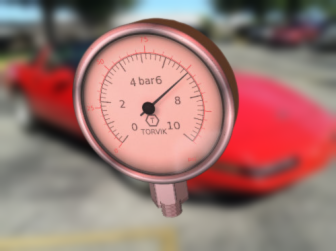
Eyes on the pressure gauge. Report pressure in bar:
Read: 7 bar
